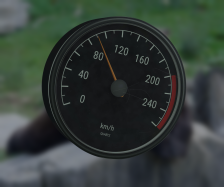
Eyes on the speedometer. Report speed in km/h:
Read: 90 km/h
